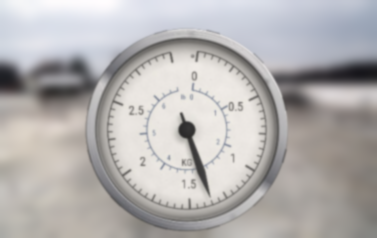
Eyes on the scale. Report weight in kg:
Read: 1.35 kg
